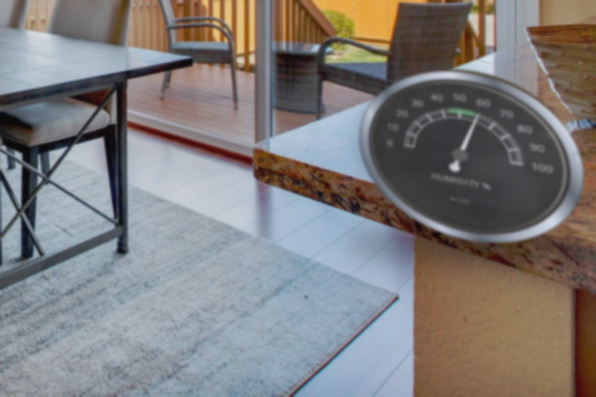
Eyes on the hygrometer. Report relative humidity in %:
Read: 60 %
